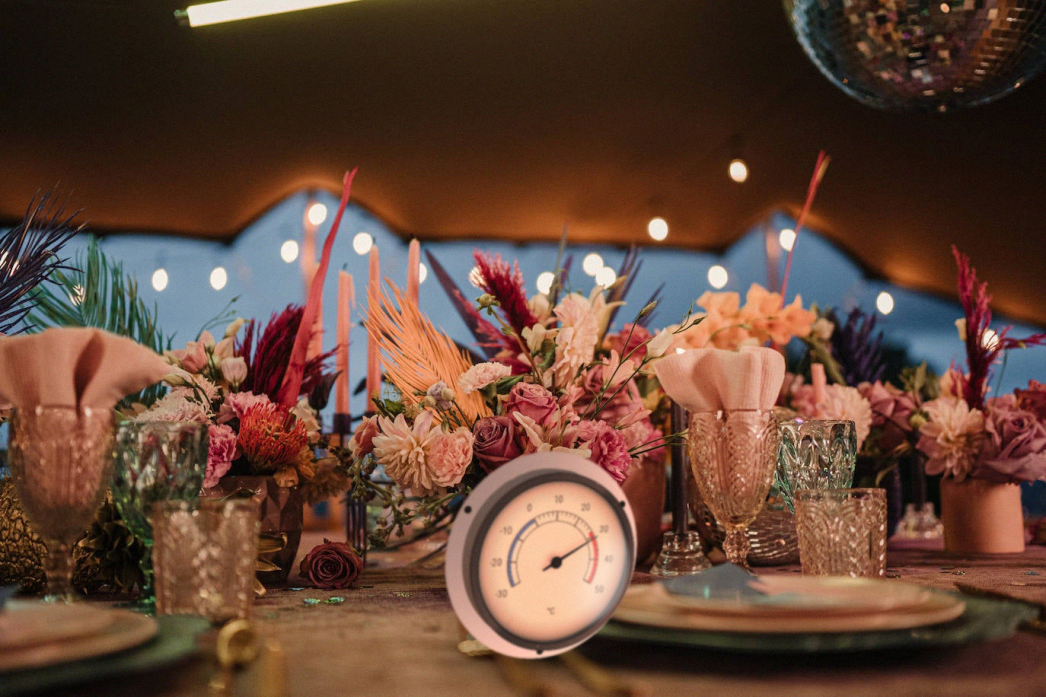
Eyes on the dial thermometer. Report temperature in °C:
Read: 30 °C
